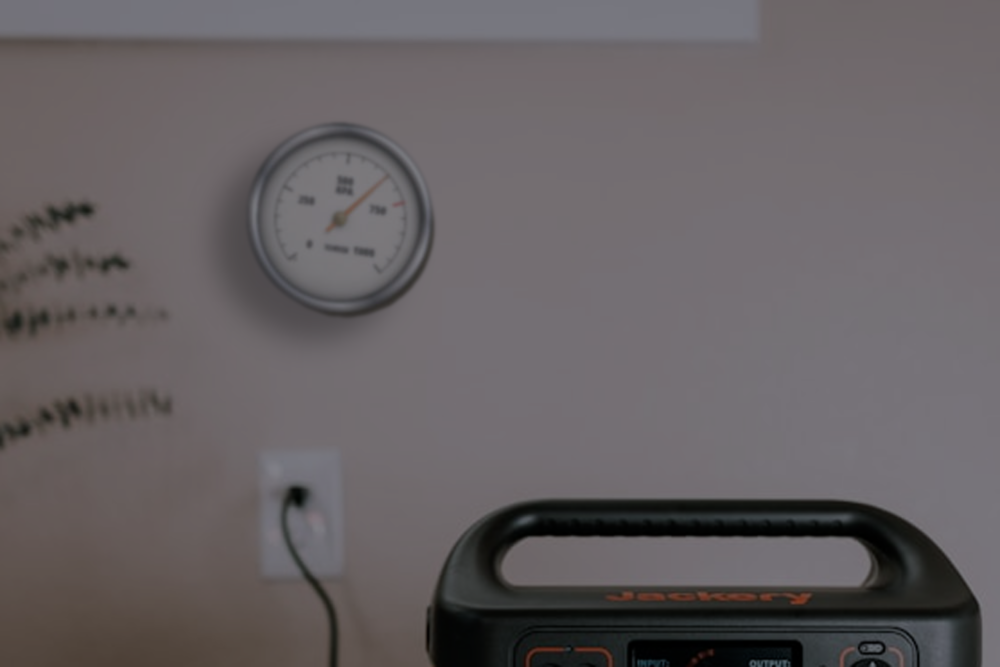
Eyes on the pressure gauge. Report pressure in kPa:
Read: 650 kPa
